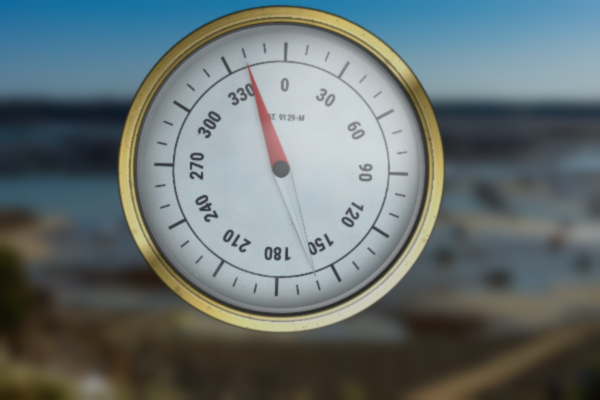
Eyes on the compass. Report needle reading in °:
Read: 340 °
